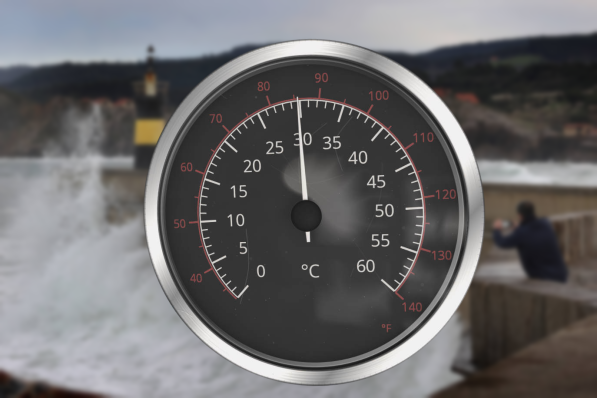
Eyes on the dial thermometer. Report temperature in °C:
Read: 30 °C
